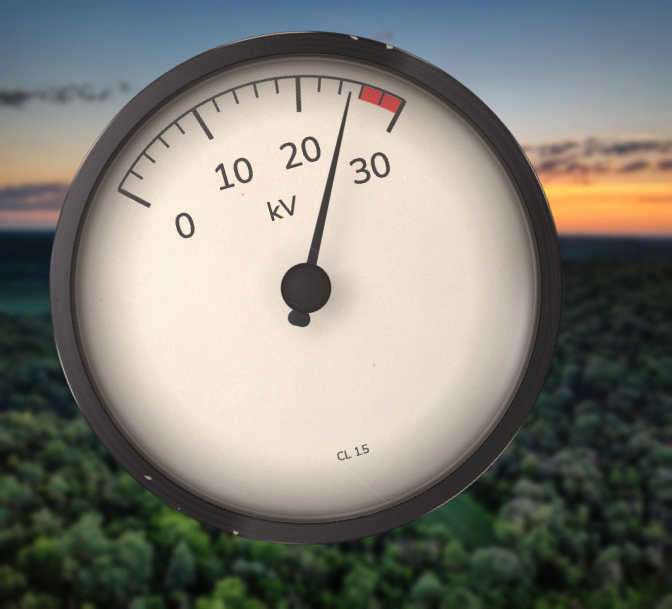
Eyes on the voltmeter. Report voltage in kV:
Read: 25 kV
